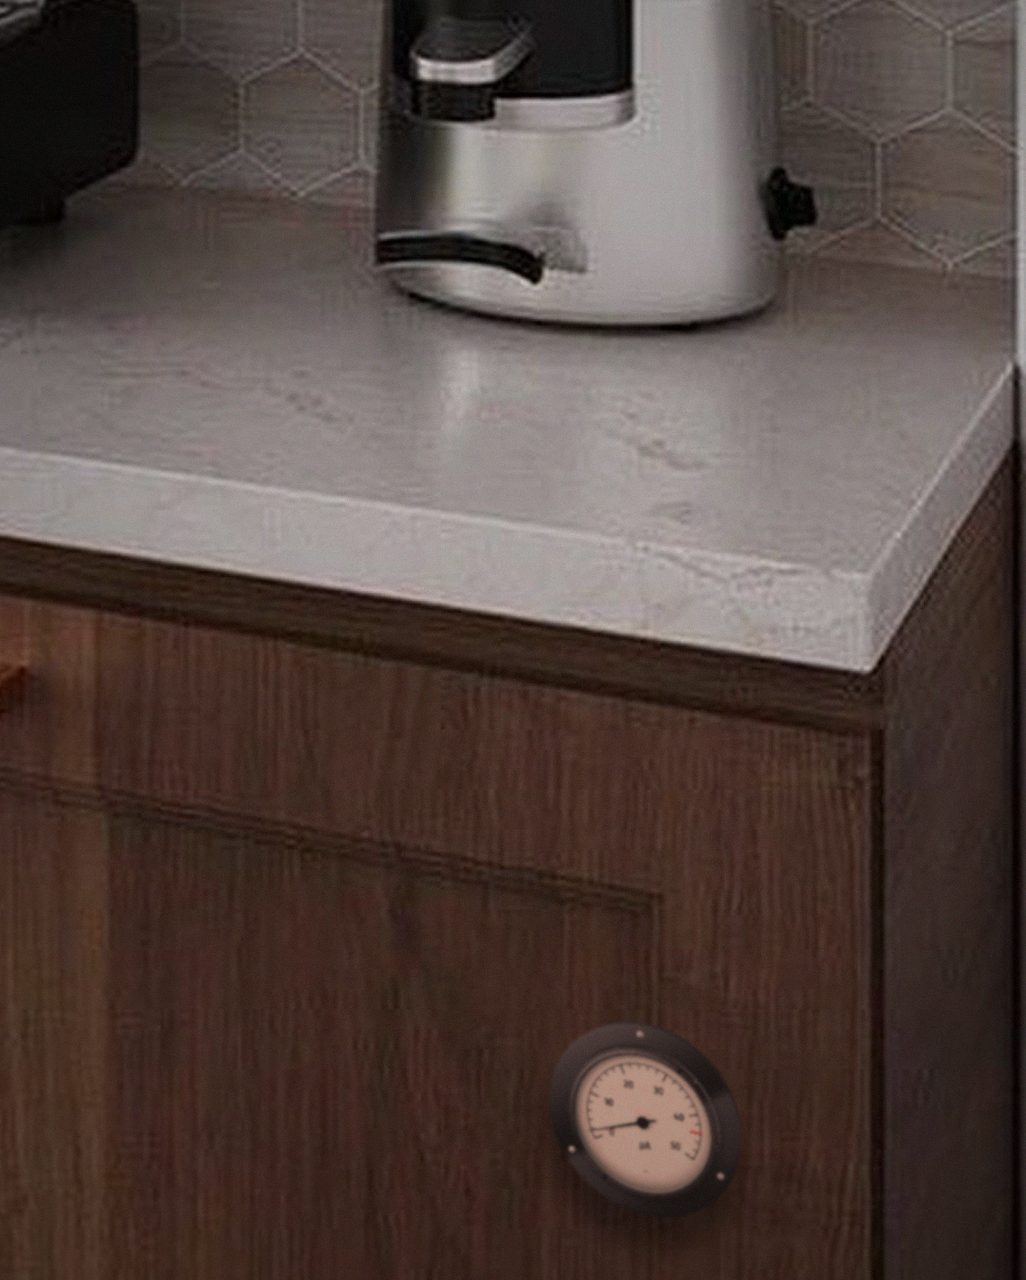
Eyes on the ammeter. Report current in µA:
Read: 2 µA
